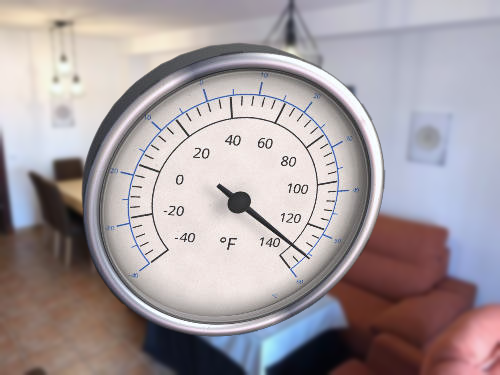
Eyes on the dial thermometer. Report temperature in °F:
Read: 132 °F
